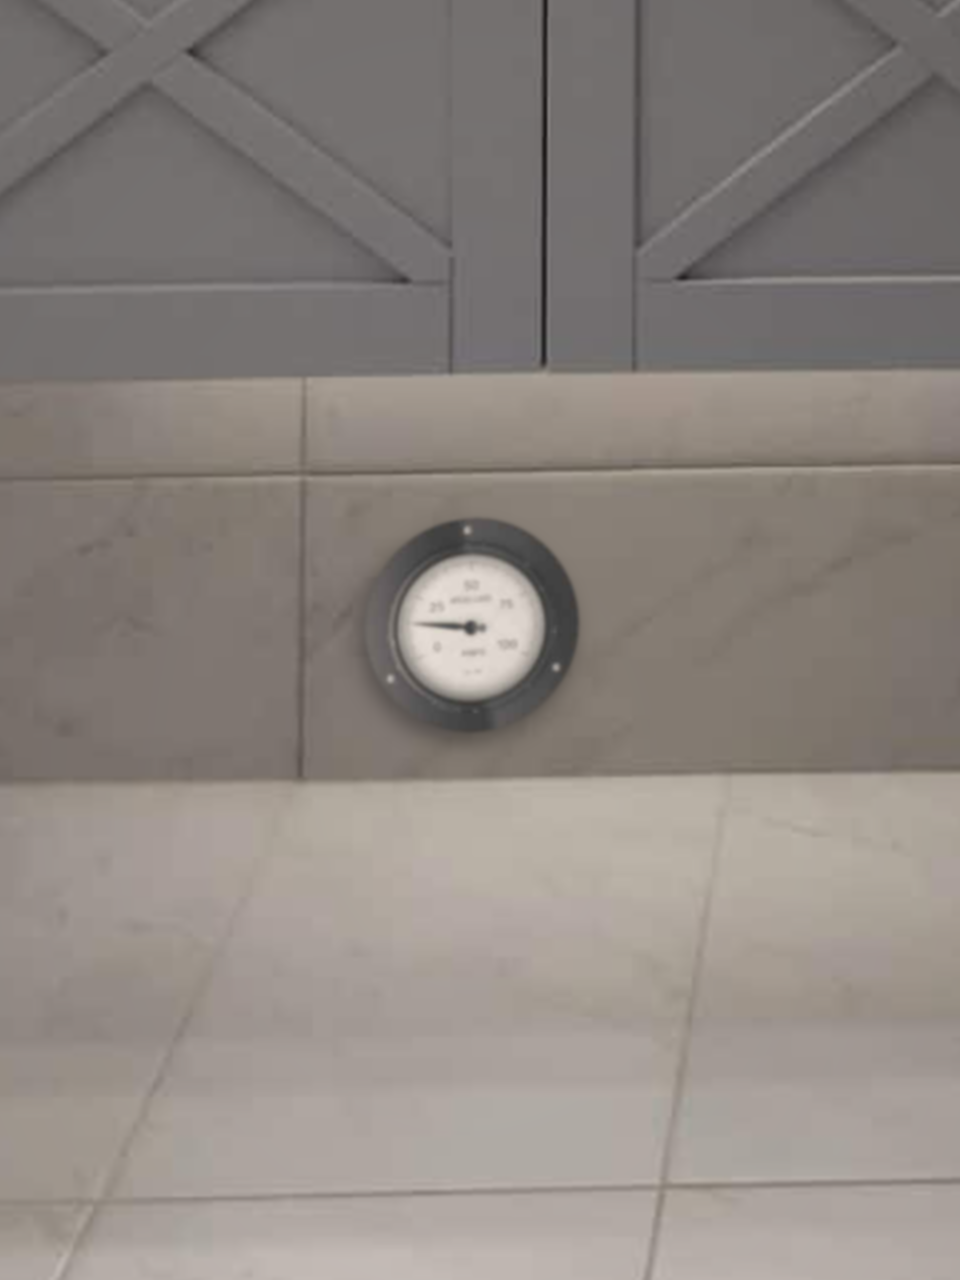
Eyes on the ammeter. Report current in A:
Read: 15 A
